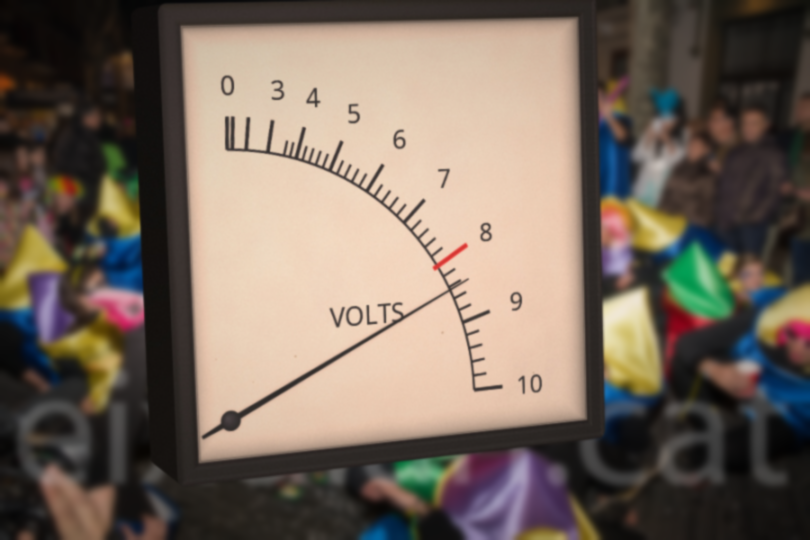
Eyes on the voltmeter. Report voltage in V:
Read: 8.4 V
